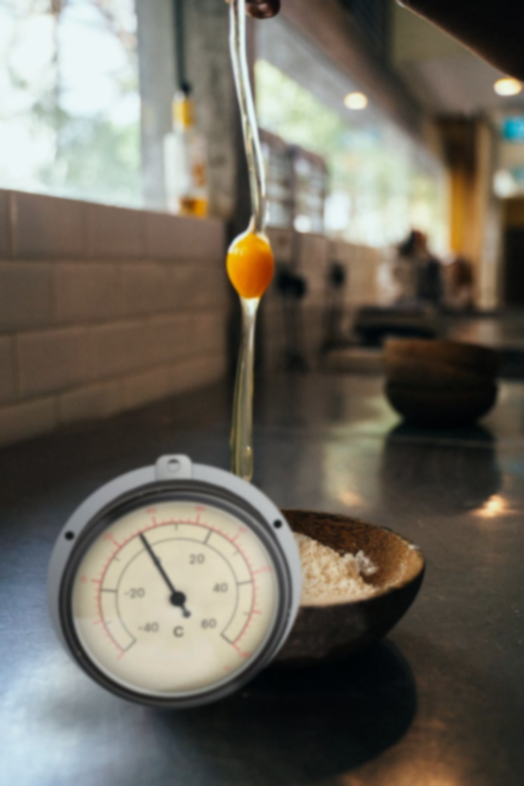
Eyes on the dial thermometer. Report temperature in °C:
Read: 0 °C
